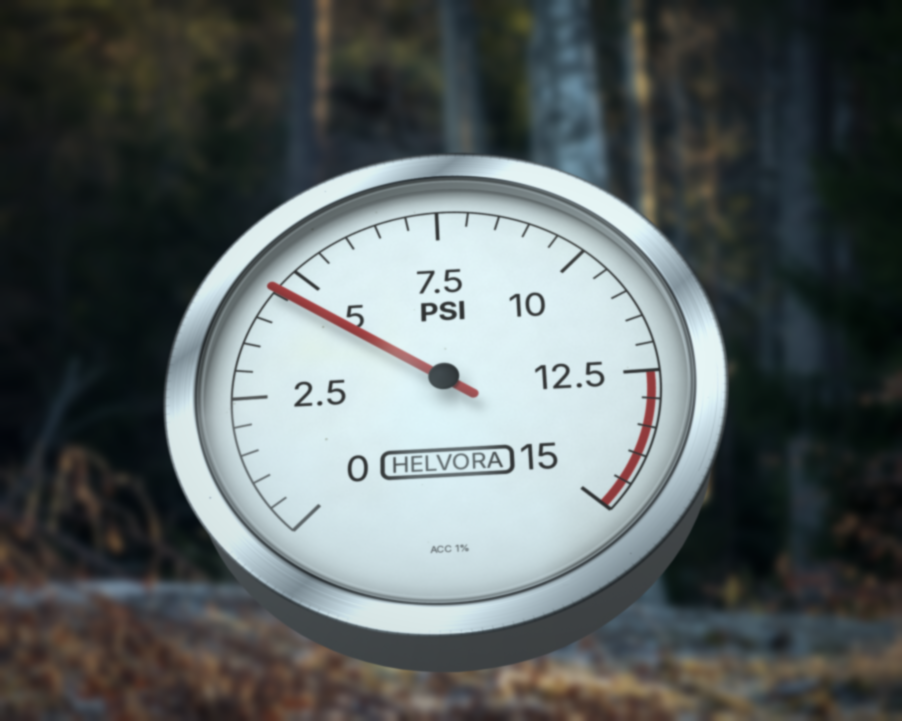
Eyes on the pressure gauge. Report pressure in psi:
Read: 4.5 psi
